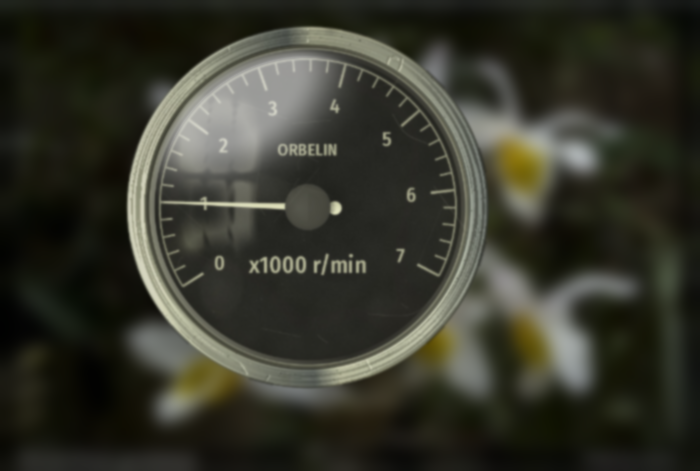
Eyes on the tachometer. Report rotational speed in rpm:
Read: 1000 rpm
